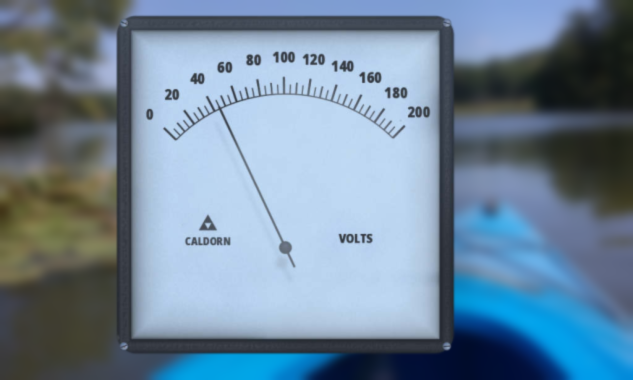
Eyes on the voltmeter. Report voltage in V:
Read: 45 V
